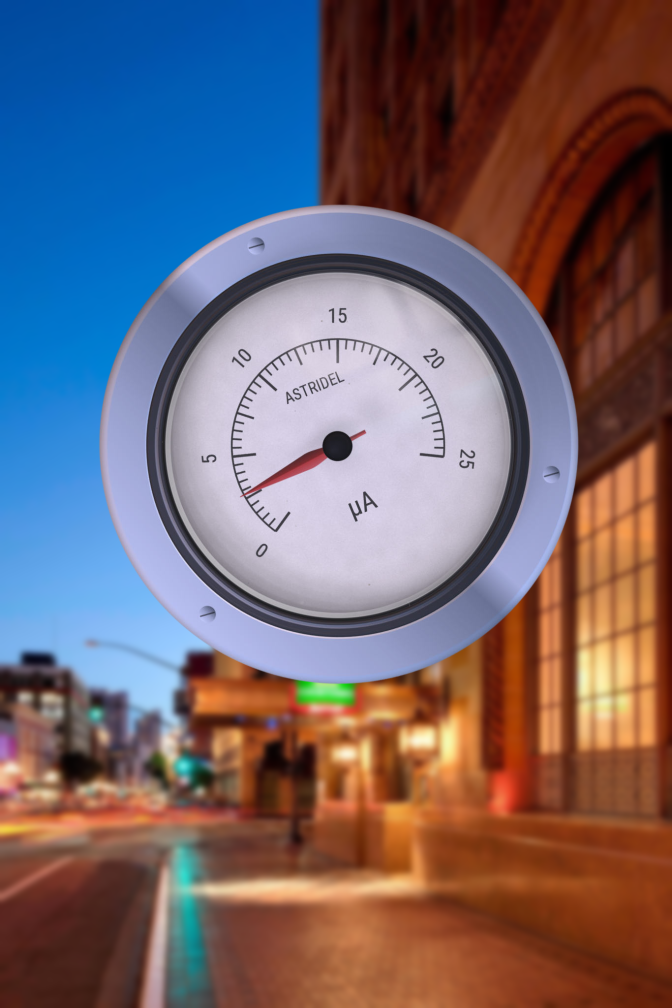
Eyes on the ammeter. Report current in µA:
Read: 2.75 µA
